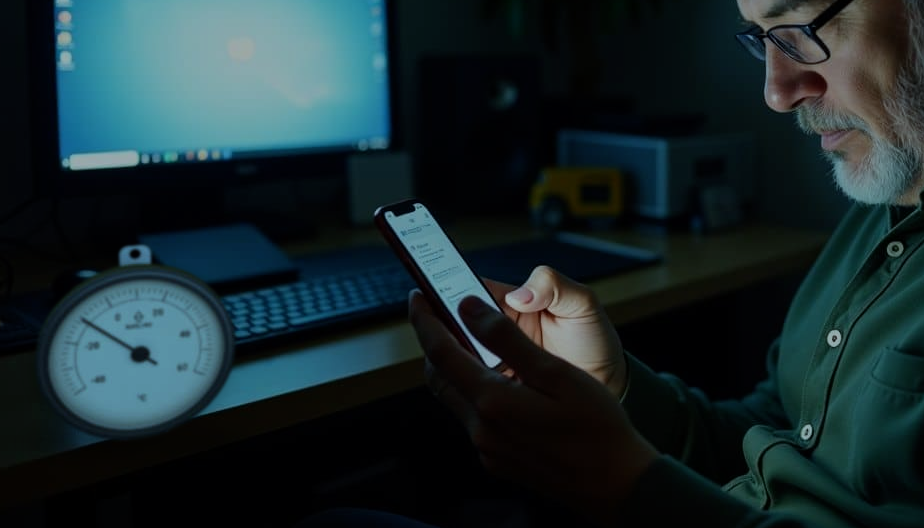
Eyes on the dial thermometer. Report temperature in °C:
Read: -10 °C
